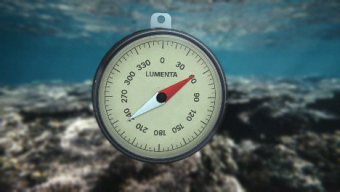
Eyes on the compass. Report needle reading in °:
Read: 55 °
